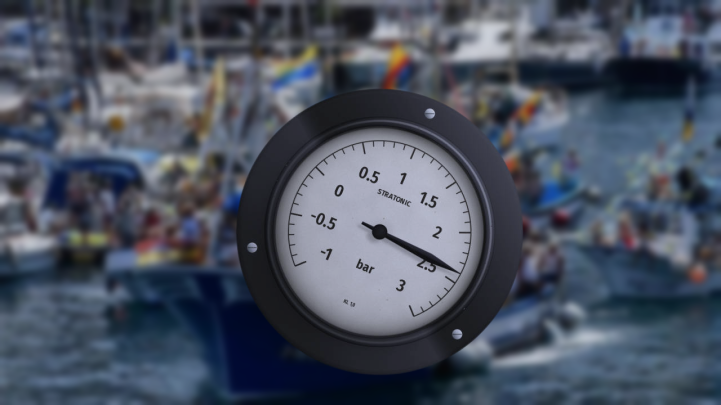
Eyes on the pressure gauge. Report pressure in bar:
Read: 2.4 bar
